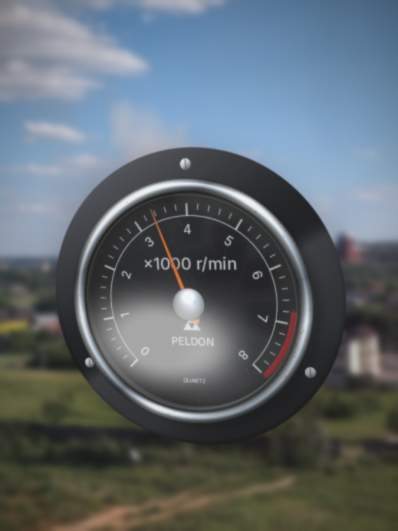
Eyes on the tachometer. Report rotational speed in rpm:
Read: 3400 rpm
